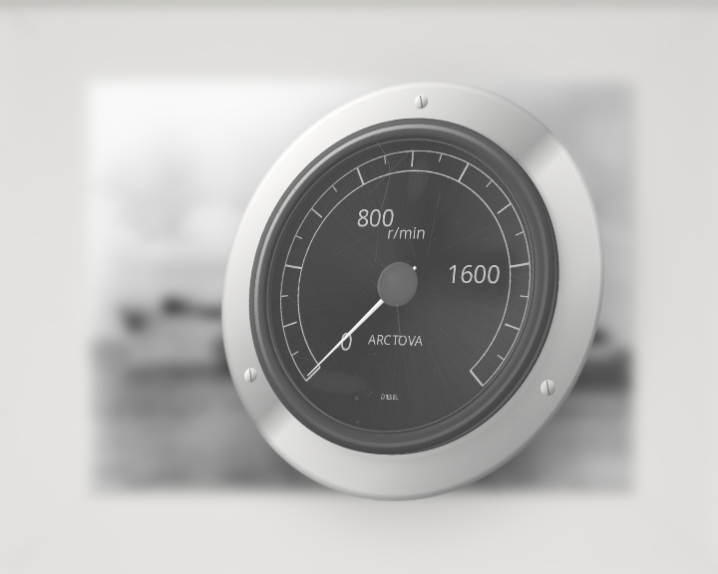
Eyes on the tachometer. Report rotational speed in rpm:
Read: 0 rpm
